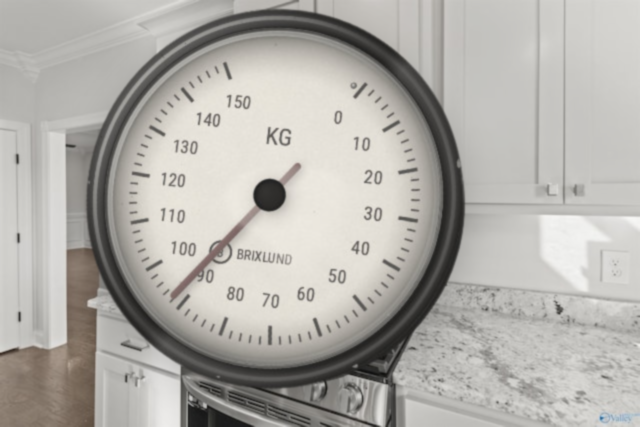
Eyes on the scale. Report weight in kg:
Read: 92 kg
